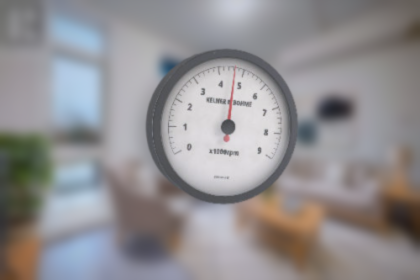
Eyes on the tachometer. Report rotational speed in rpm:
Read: 4600 rpm
